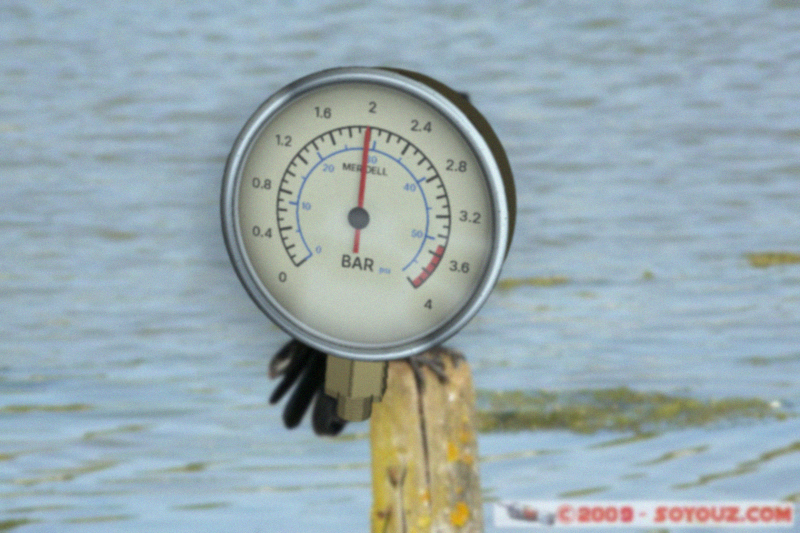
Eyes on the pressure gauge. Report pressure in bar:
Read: 2 bar
